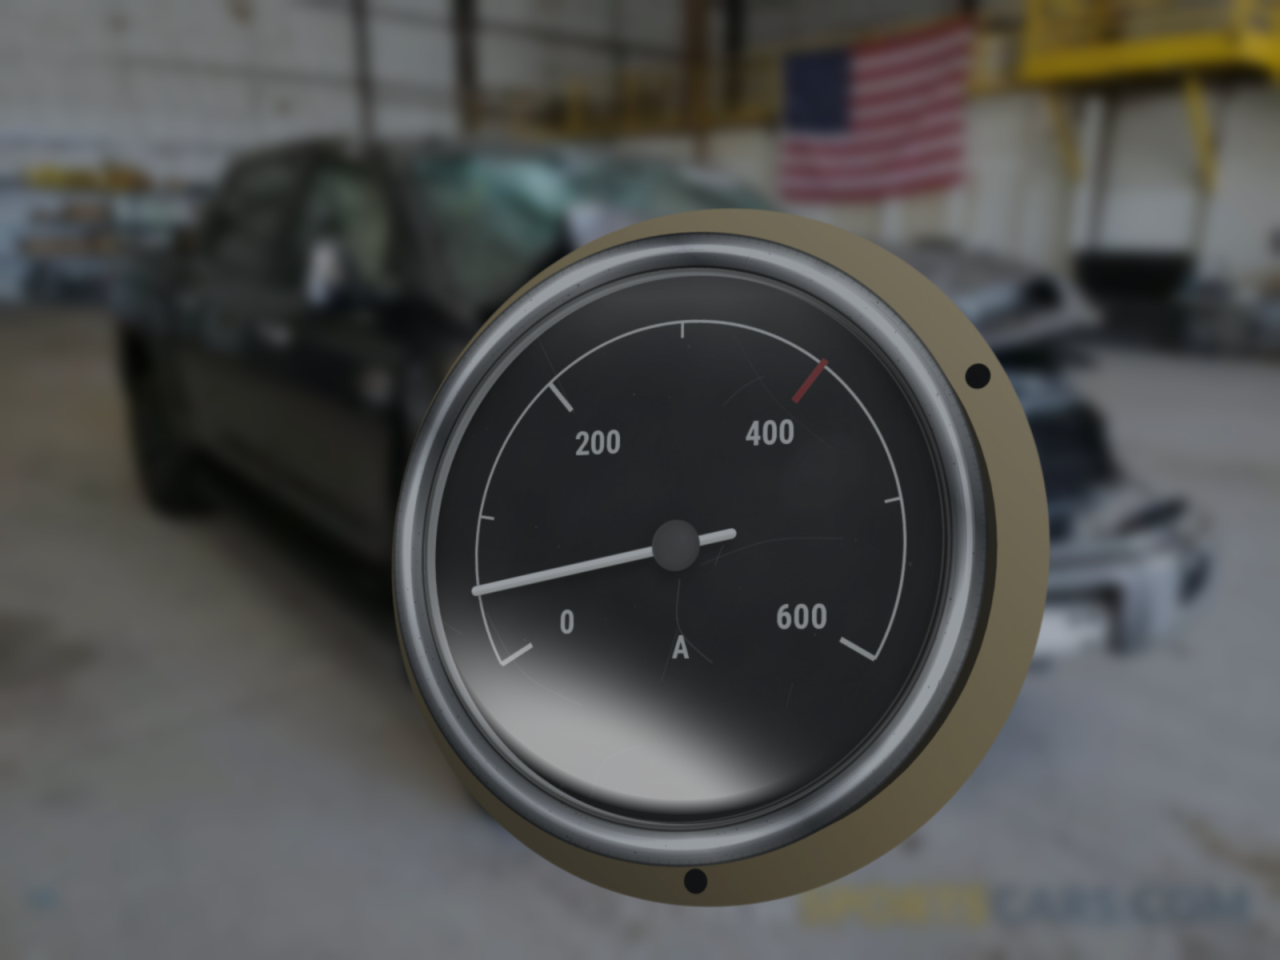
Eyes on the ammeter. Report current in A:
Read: 50 A
